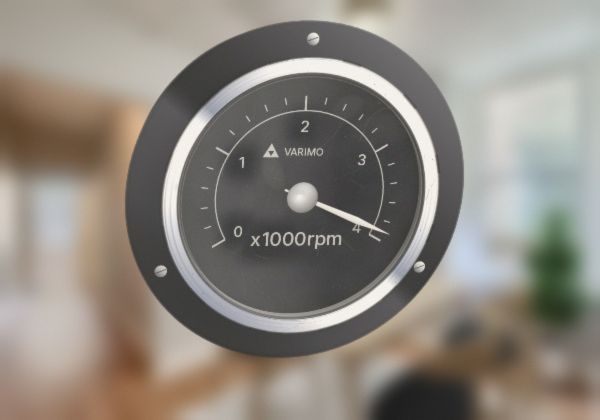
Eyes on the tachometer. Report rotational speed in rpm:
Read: 3900 rpm
